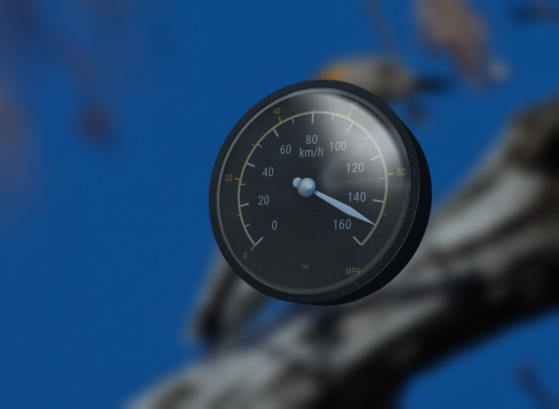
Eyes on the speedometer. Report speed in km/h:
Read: 150 km/h
